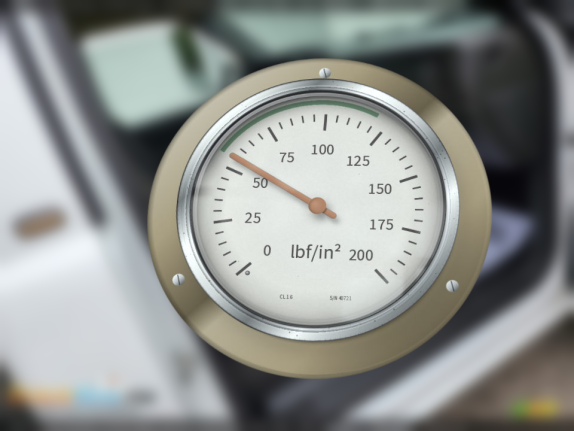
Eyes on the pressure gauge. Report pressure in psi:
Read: 55 psi
